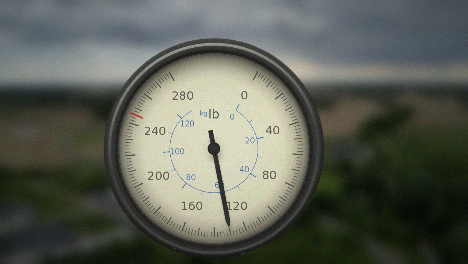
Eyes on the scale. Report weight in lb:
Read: 130 lb
